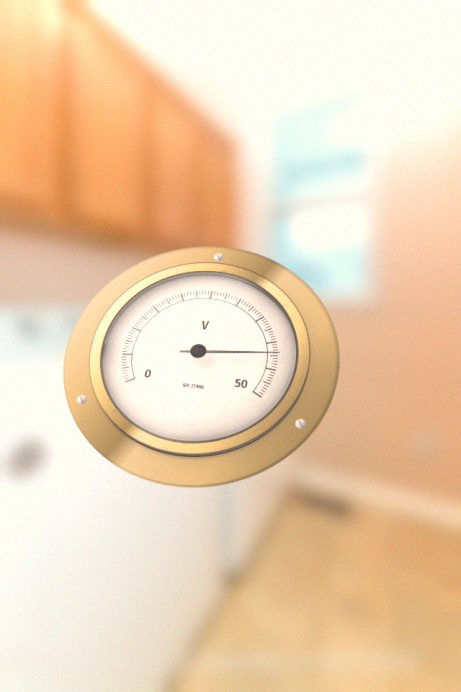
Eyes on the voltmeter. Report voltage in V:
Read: 42.5 V
